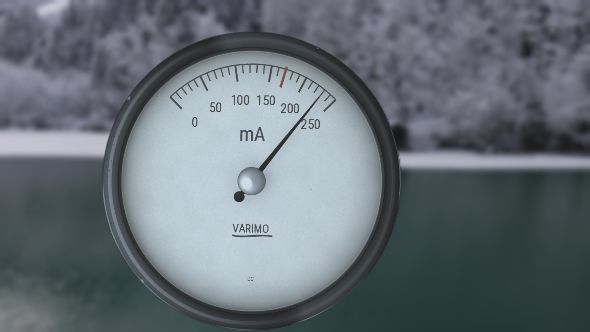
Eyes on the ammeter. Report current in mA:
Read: 230 mA
